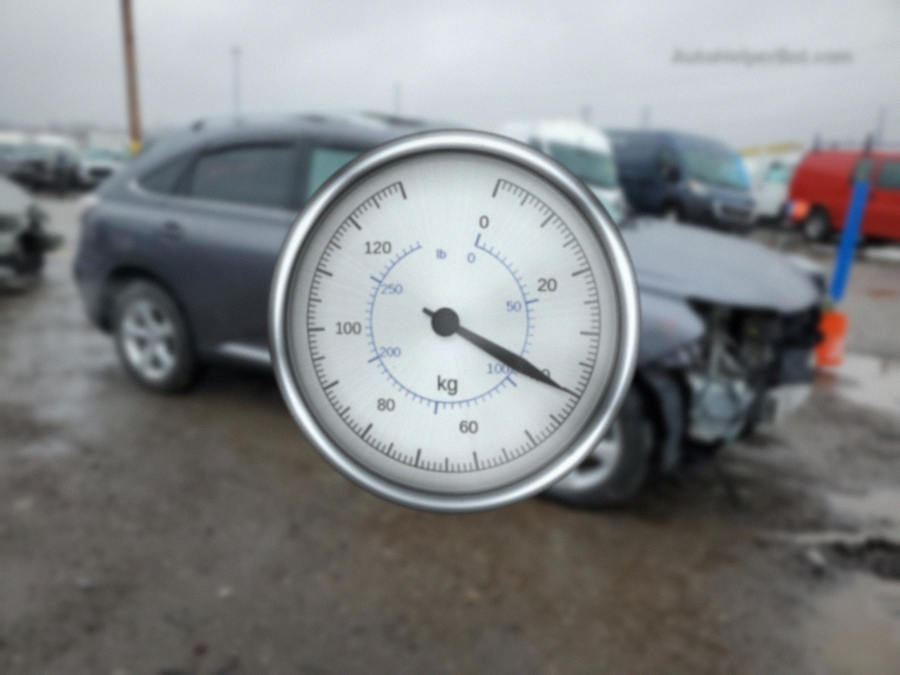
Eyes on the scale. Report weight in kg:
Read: 40 kg
